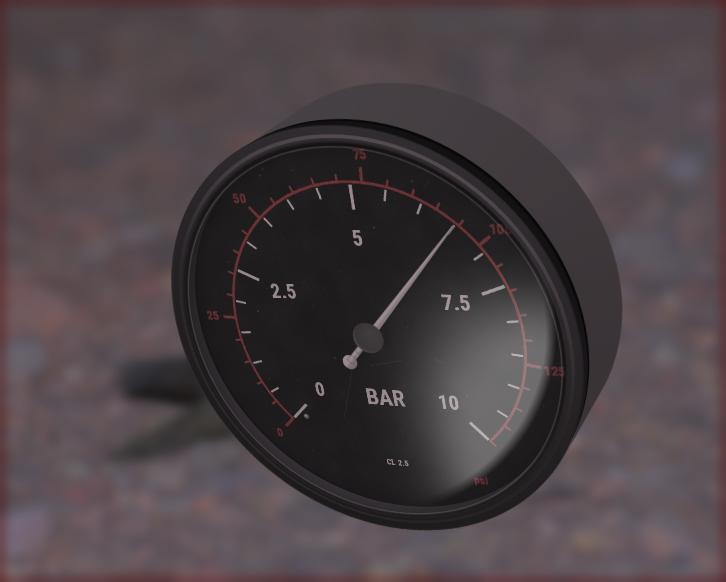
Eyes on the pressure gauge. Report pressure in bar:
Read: 6.5 bar
